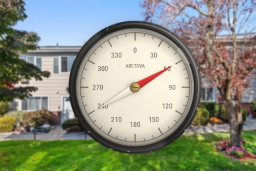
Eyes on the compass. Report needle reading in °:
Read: 60 °
